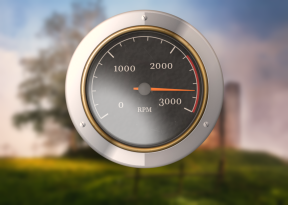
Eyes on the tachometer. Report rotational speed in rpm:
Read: 2700 rpm
